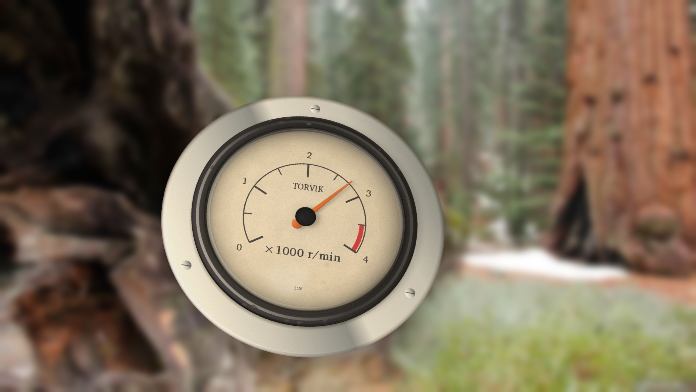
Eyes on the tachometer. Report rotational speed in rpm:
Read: 2750 rpm
